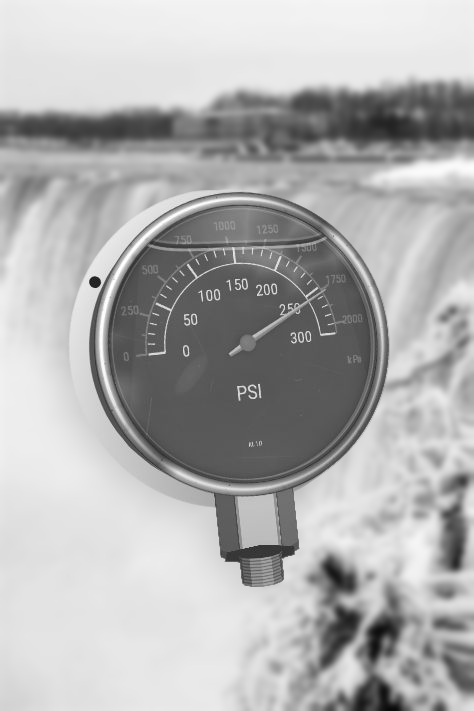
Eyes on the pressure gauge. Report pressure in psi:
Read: 255 psi
